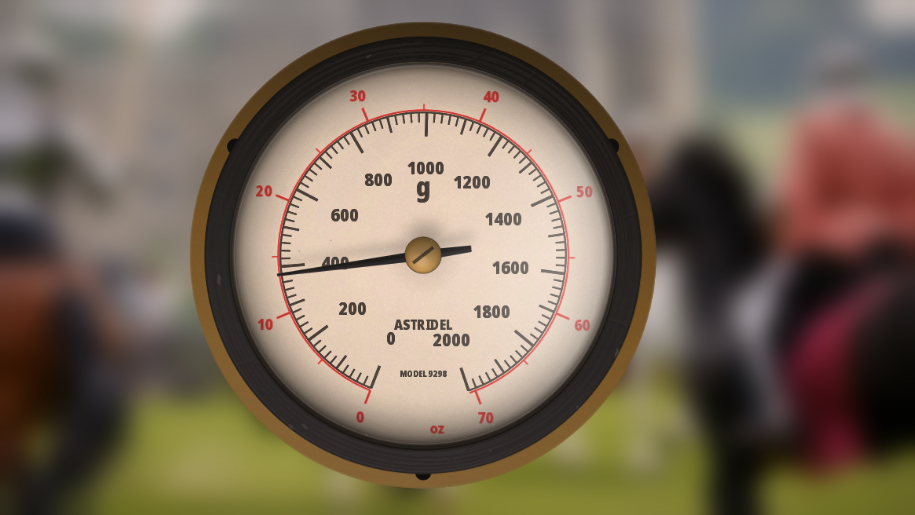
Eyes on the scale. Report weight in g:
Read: 380 g
